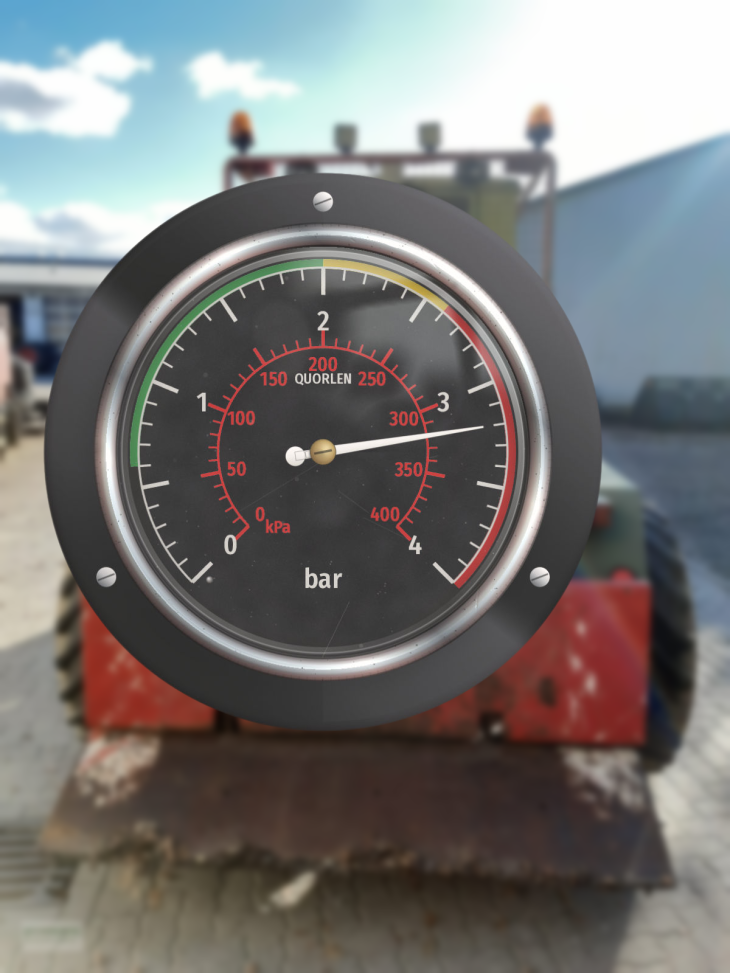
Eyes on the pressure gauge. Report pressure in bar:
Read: 3.2 bar
